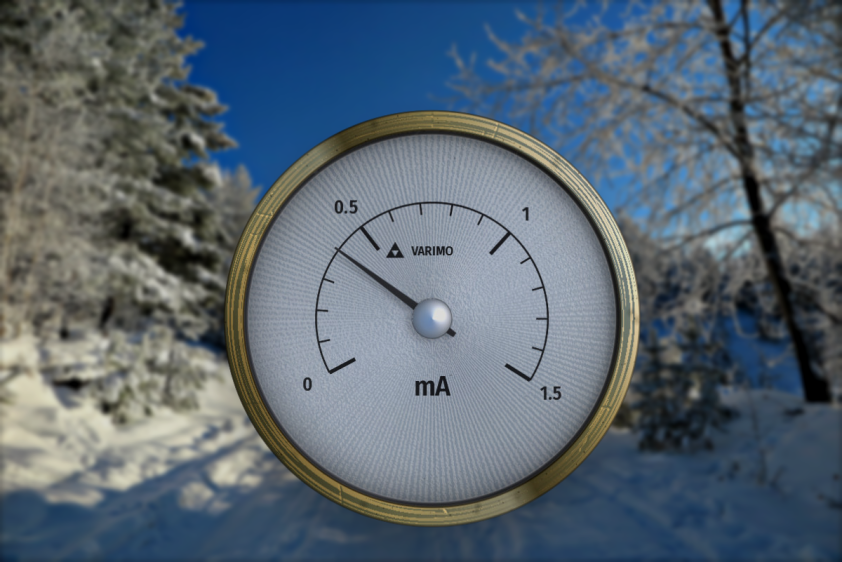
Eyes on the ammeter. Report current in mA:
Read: 0.4 mA
